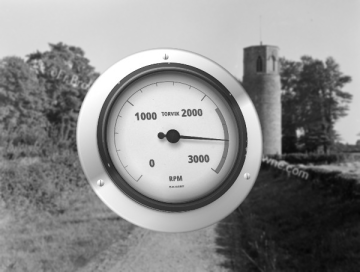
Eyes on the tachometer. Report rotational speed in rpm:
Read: 2600 rpm
